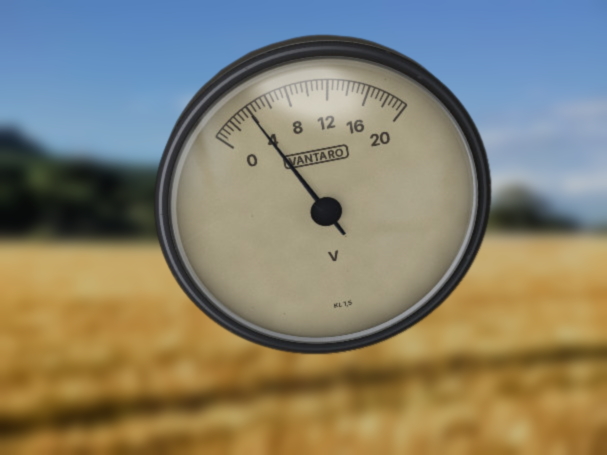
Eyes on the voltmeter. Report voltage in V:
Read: 4 V
